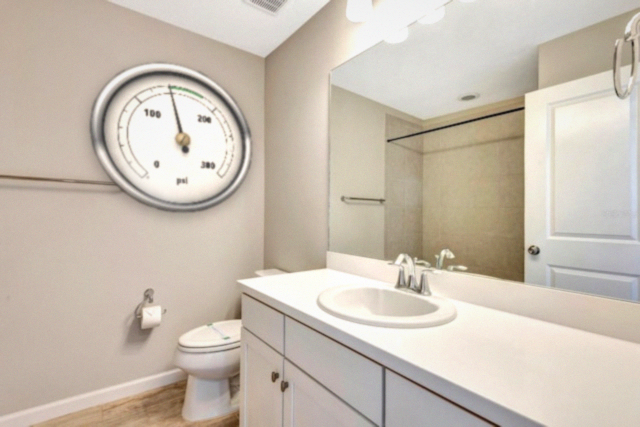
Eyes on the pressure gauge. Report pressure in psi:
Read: 140 psi
